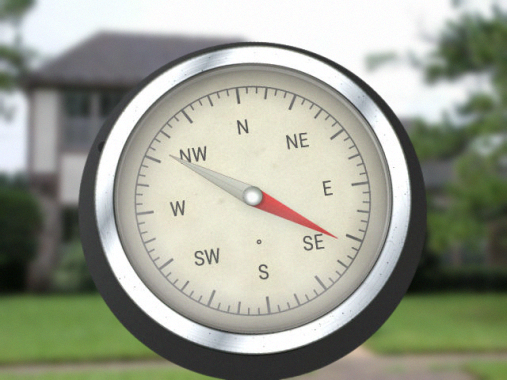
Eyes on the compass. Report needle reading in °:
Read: 125 °
